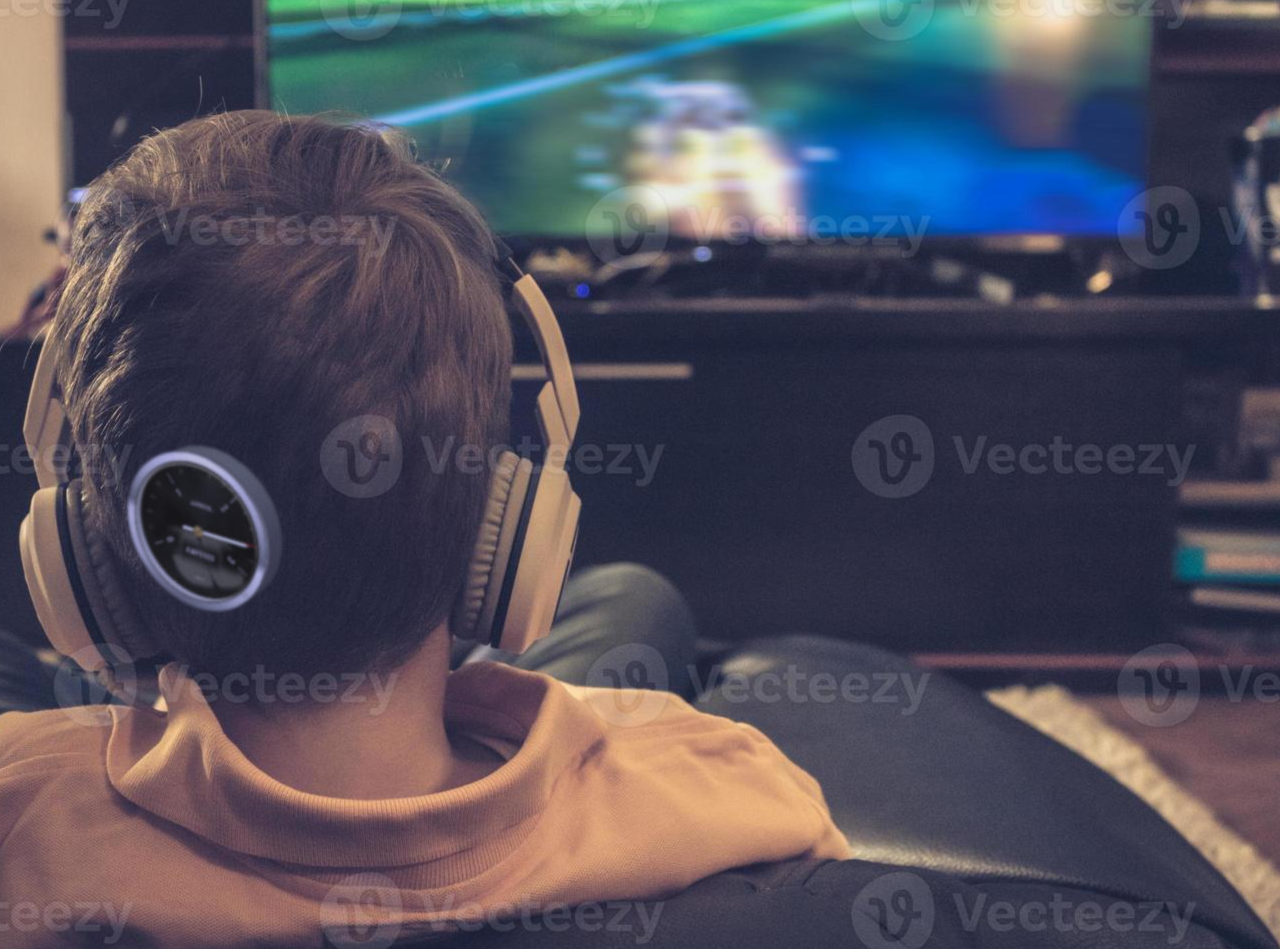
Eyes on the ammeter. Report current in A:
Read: 2.6 A
